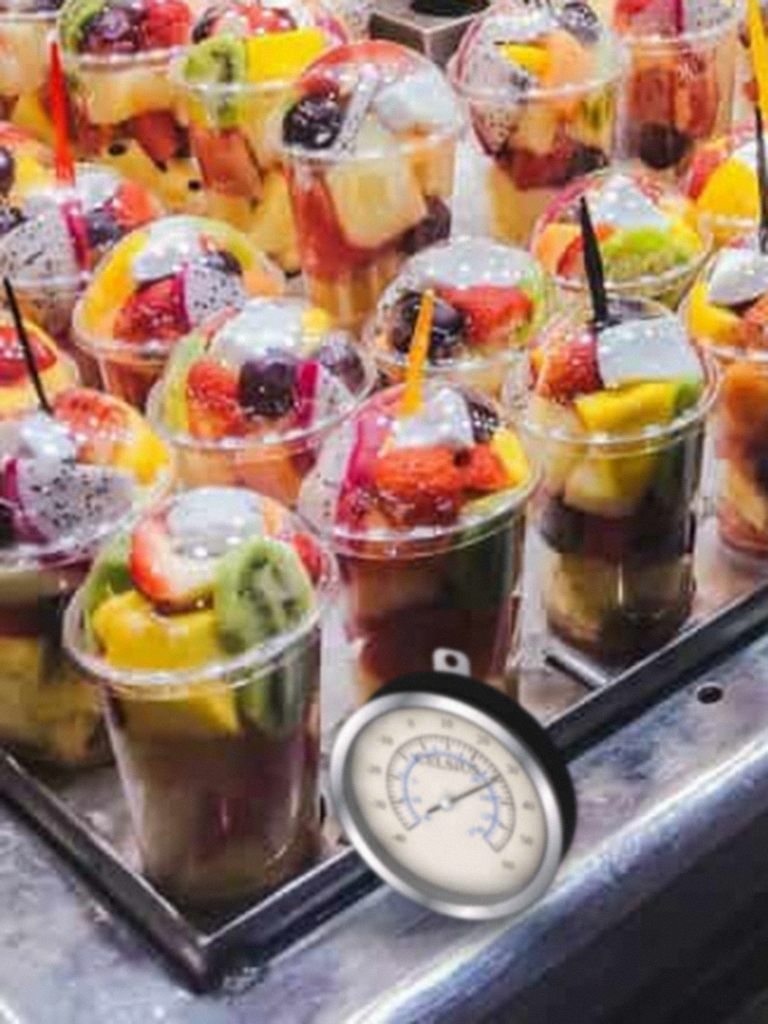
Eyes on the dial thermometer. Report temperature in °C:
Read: 30 °C
